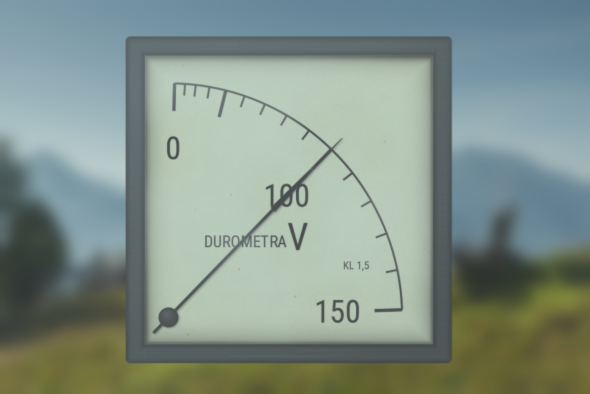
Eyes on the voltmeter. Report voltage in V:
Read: 100 V
